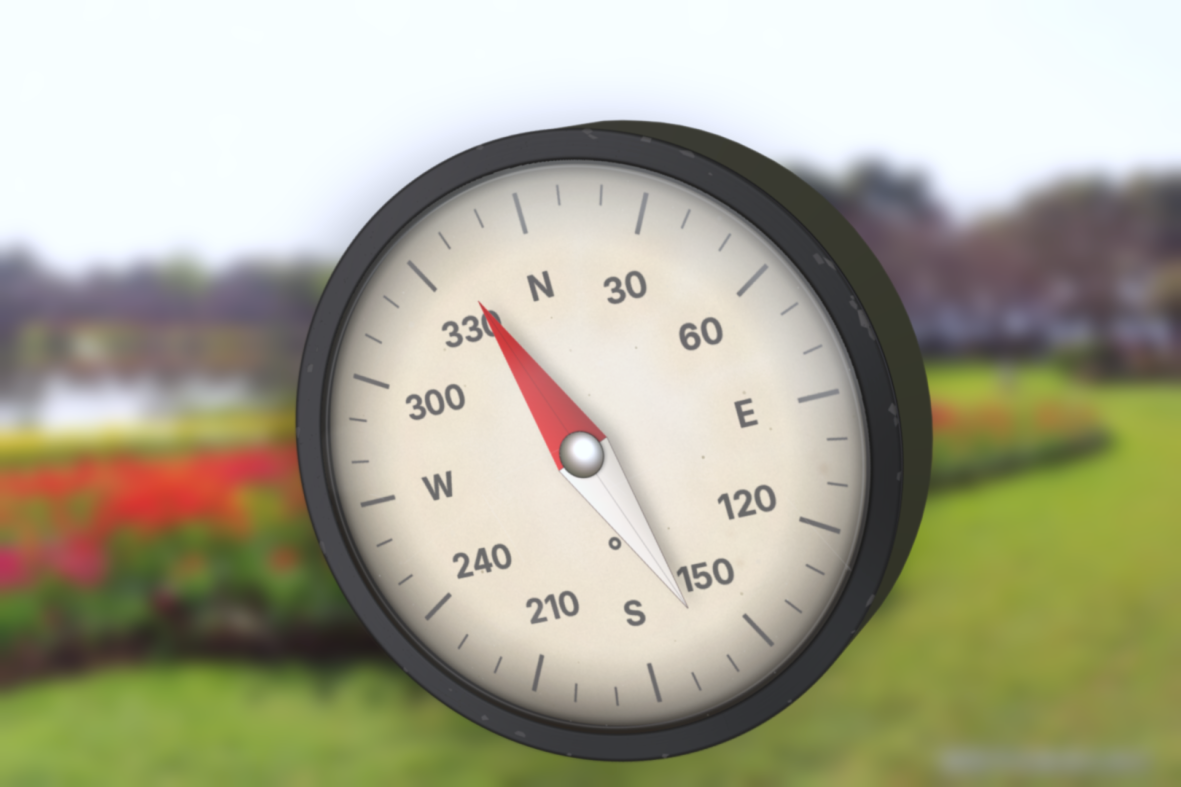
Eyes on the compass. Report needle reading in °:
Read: 340 °
